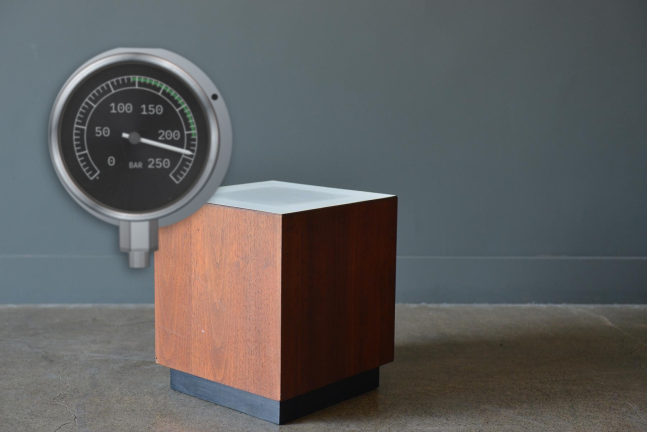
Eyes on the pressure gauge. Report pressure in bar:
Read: 220 bar
